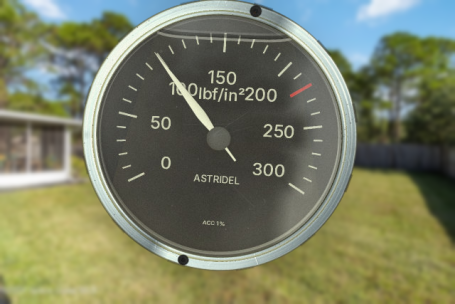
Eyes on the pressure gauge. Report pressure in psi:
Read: 100 psi
